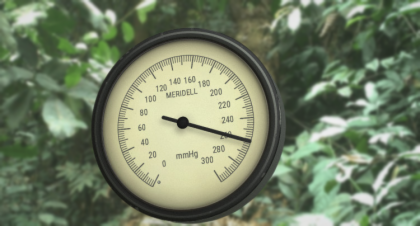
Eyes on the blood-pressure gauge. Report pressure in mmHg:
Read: 260 mmHg
